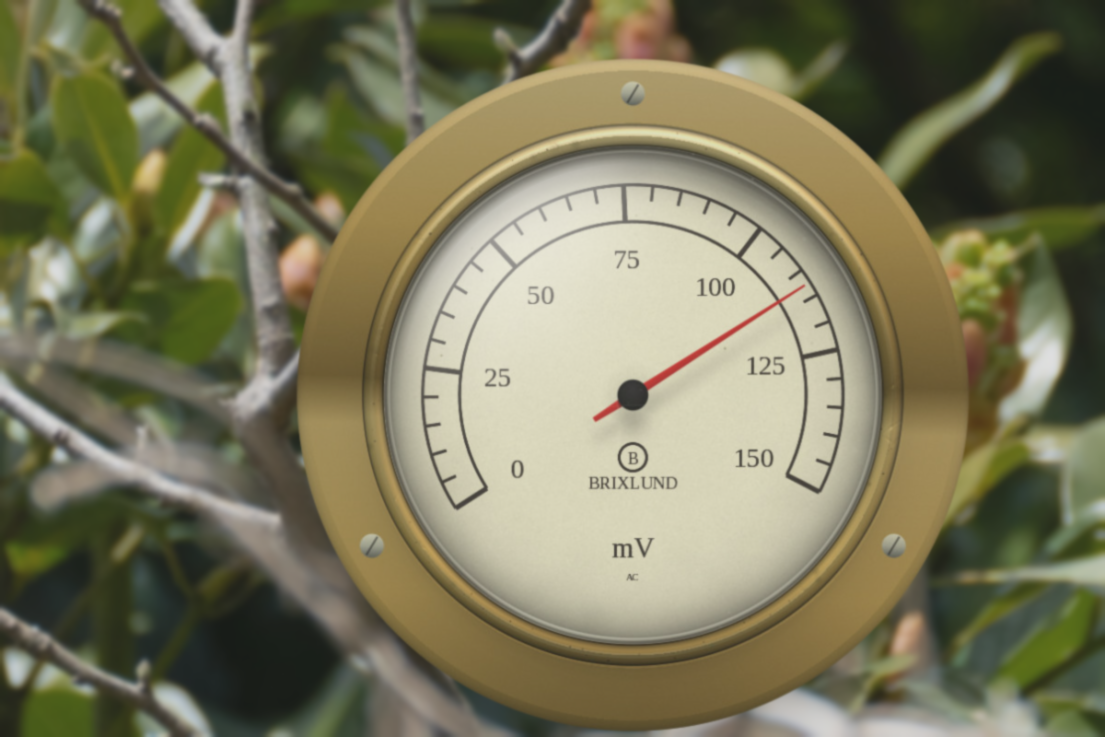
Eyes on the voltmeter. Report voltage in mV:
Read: 112.5 mV
